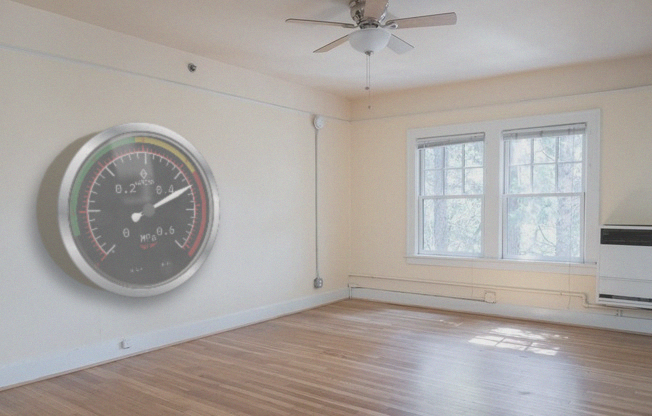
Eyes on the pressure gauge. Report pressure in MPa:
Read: 0.44 MPa
